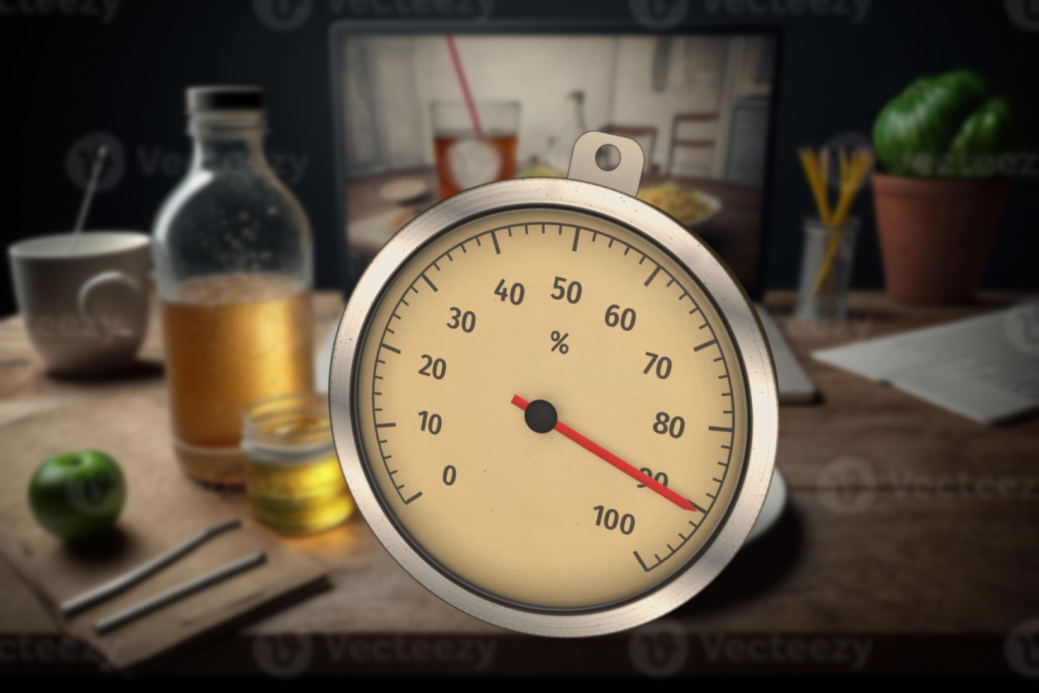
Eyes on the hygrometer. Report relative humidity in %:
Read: 90 %
